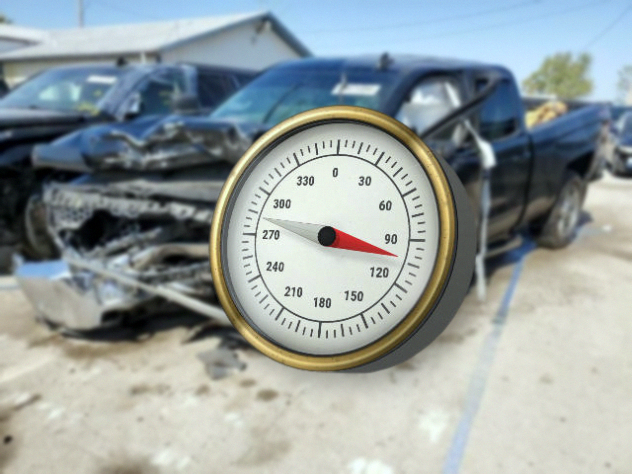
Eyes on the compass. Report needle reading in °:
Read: 102.5 °
